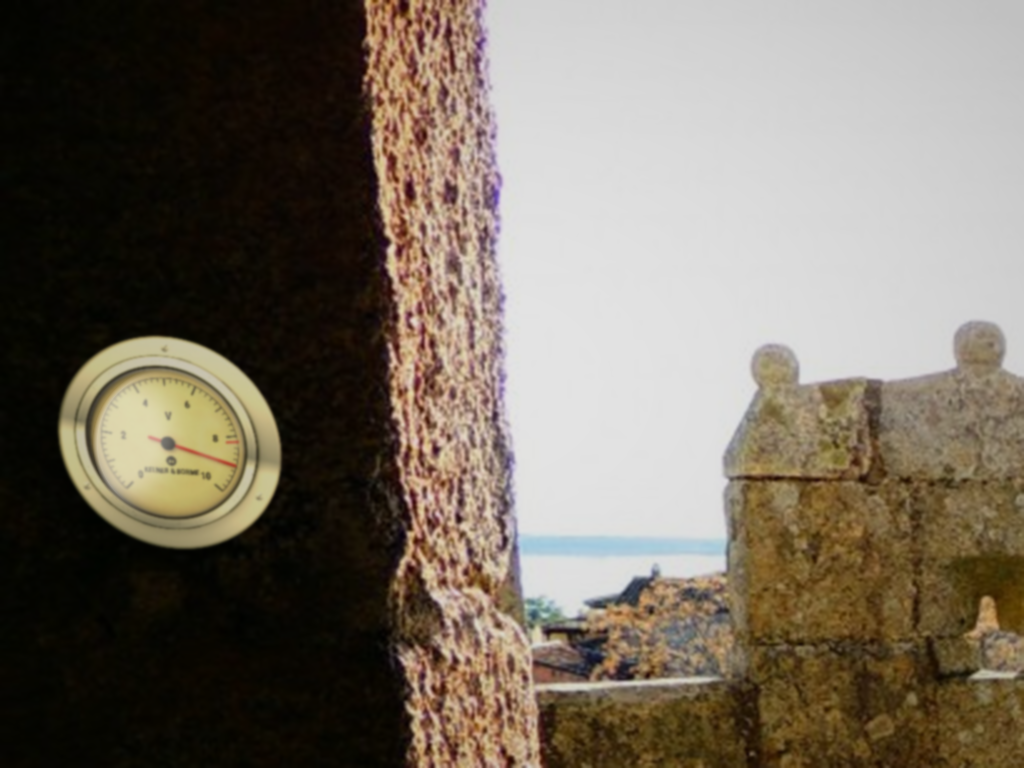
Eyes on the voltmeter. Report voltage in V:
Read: 9 V
